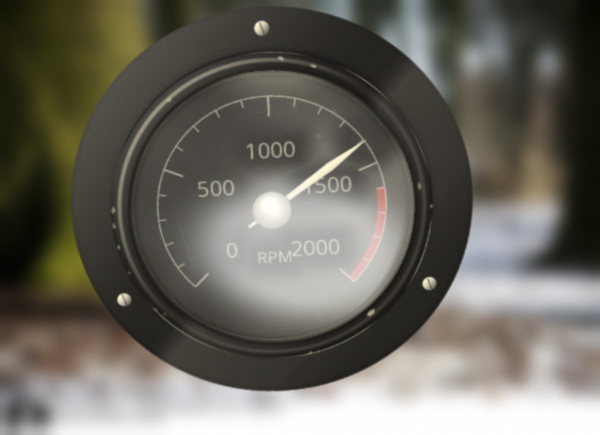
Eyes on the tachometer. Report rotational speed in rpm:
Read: 1400 rpm
